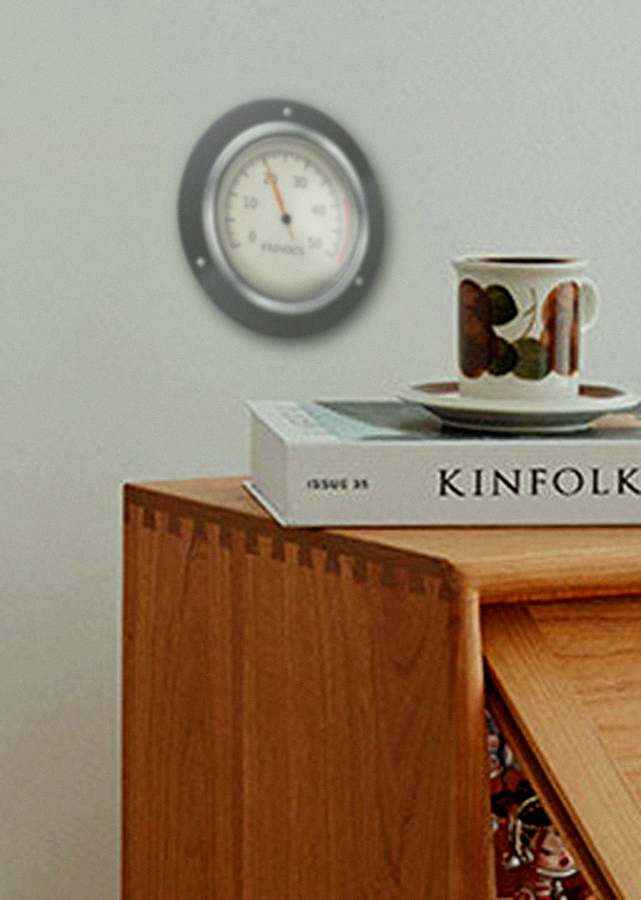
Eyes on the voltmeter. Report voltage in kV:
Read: 20 kV
